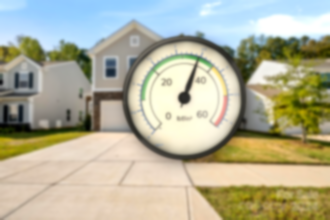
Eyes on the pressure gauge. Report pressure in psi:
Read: 35 psi
